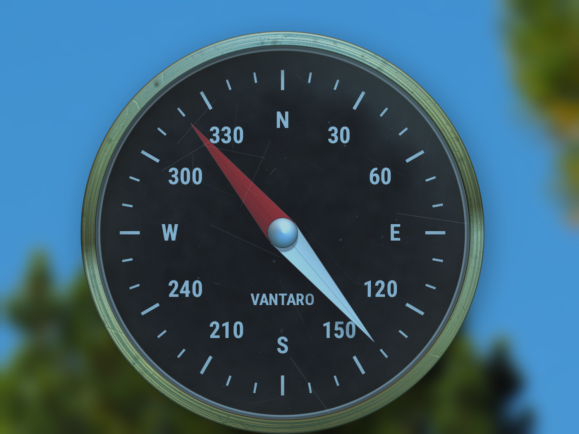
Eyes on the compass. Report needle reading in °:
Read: 320 °
